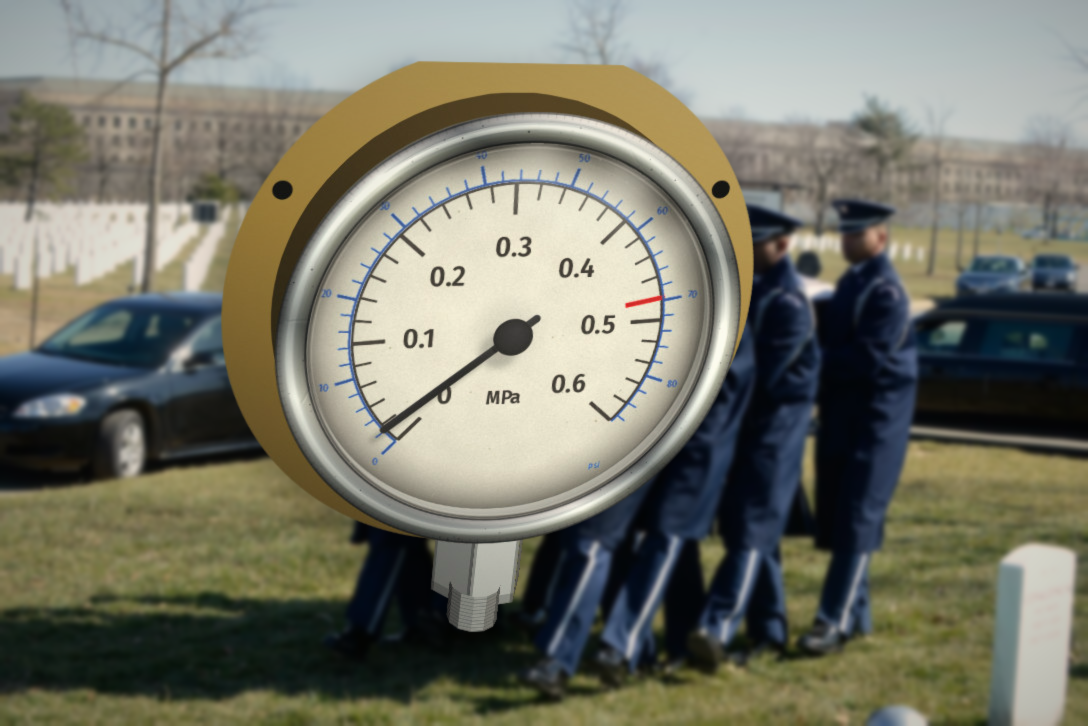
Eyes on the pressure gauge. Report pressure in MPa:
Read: 0.02 MPa
